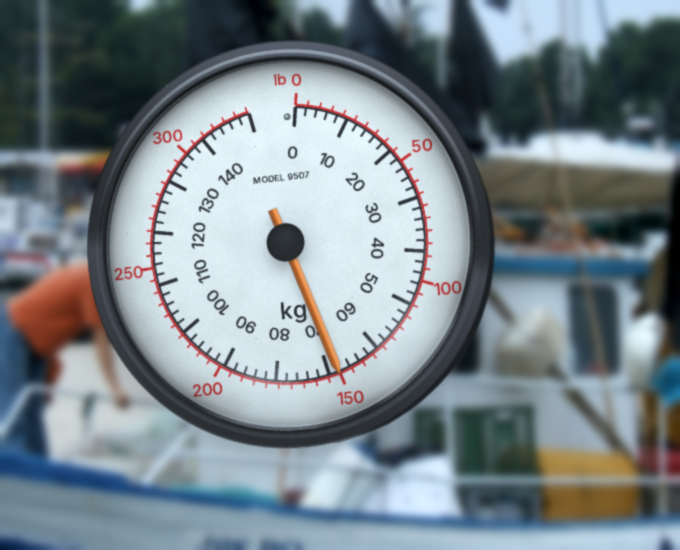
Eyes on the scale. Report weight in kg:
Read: 68 kg
